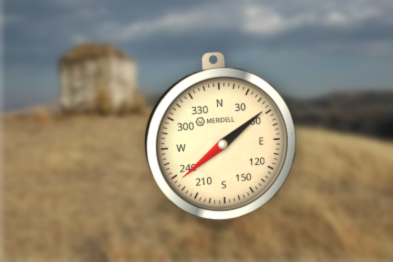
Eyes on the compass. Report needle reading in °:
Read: 235 °
